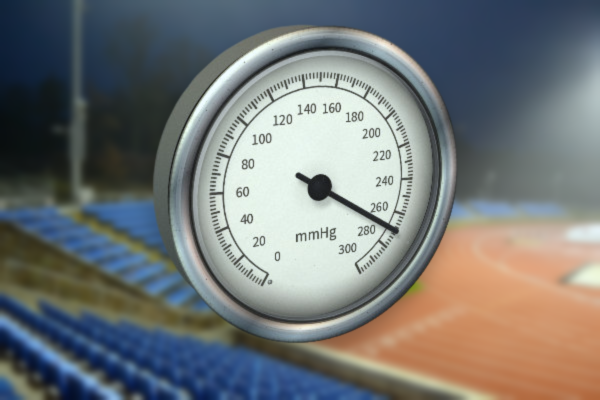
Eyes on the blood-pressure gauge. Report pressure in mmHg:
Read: 270 mmHg
